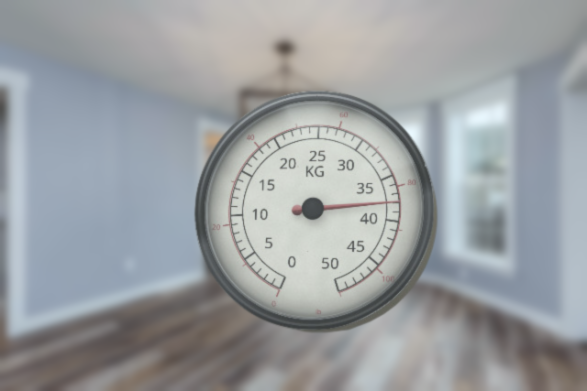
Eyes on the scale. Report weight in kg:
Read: 38 kg
